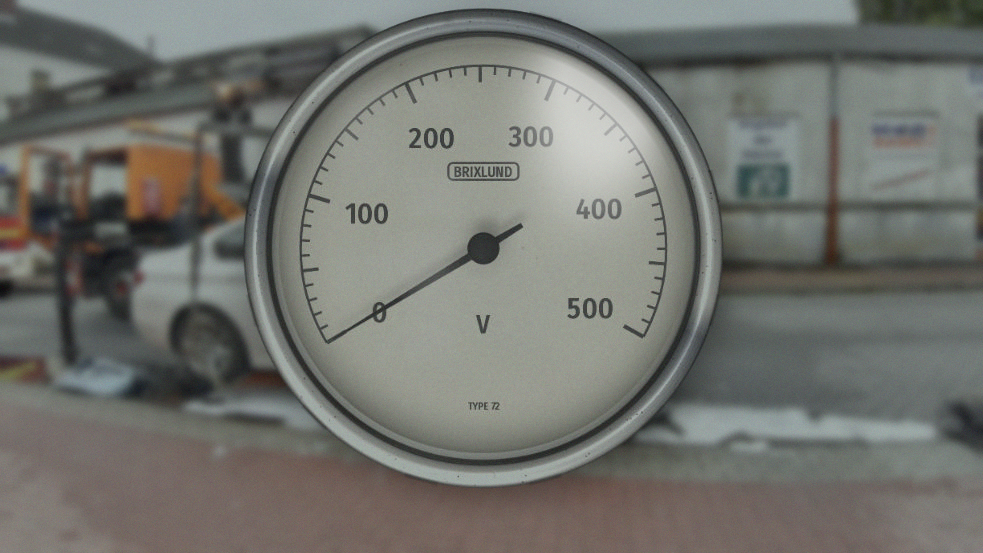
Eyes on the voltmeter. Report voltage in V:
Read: 0 V
